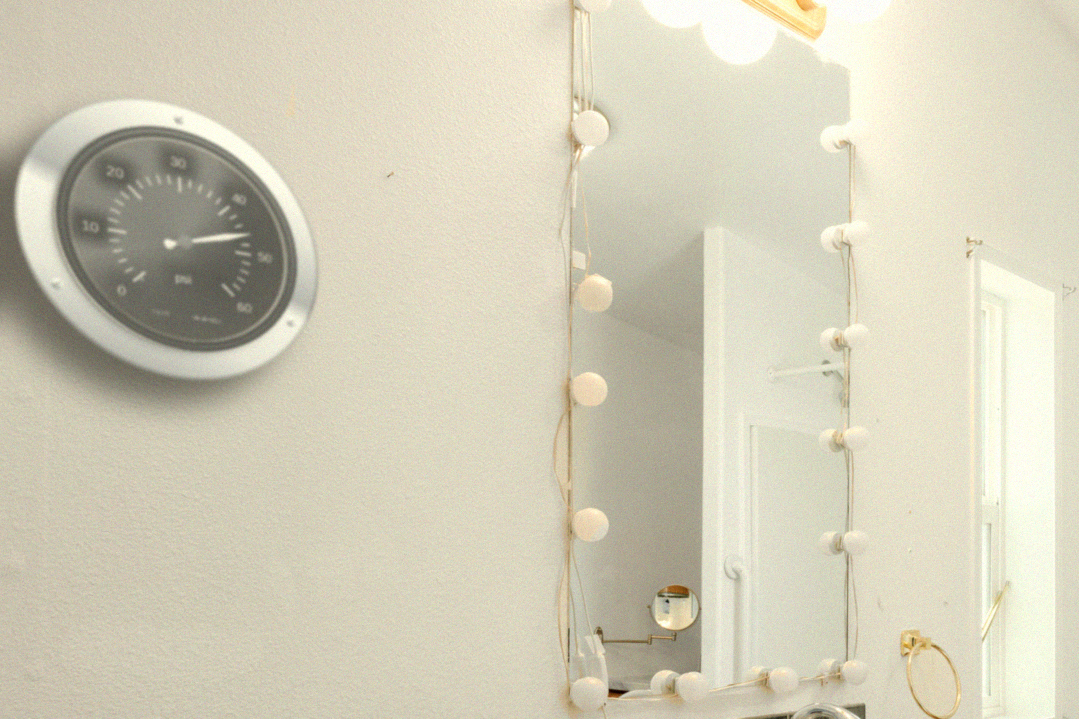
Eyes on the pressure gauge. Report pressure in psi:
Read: 46 psi
